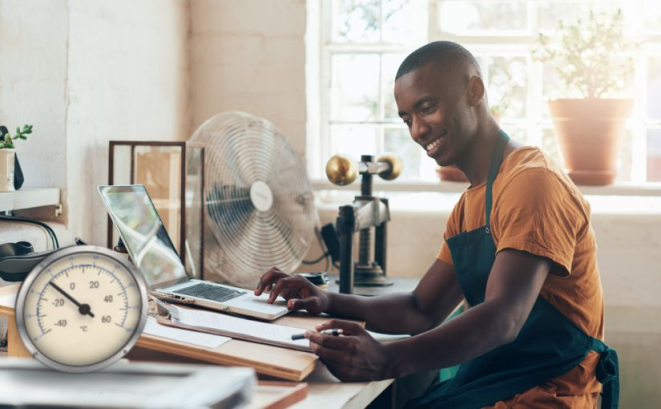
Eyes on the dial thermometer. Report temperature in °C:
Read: -10 °C
